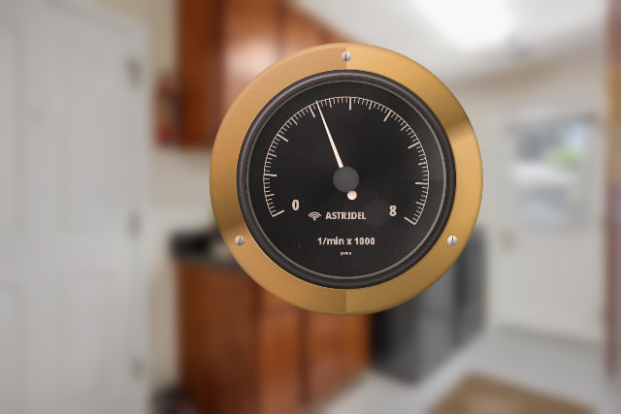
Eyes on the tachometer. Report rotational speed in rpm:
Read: 3200 rpm
